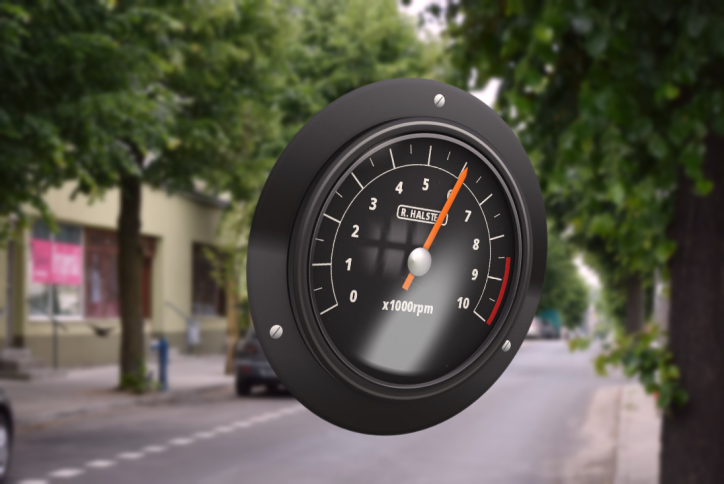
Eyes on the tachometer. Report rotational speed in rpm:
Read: 6000 rpm
